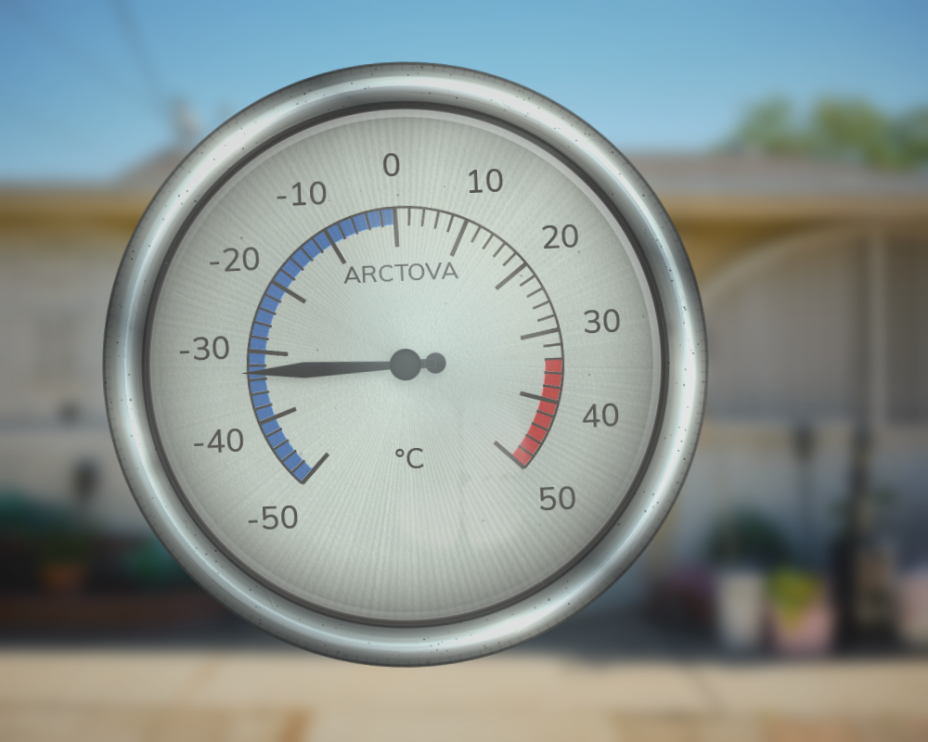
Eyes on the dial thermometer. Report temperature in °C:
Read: -33 °C
